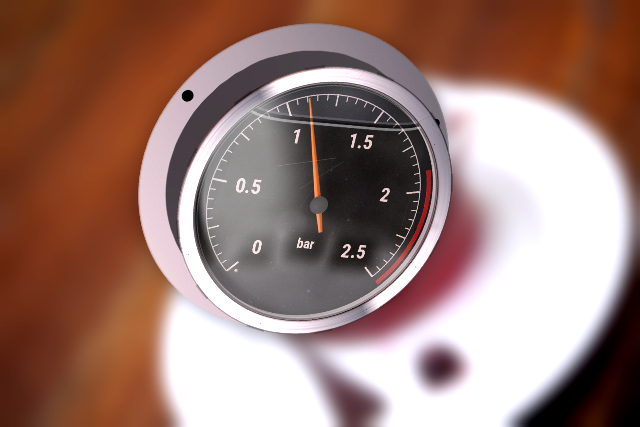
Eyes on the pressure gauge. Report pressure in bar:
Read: 1.1 bar
